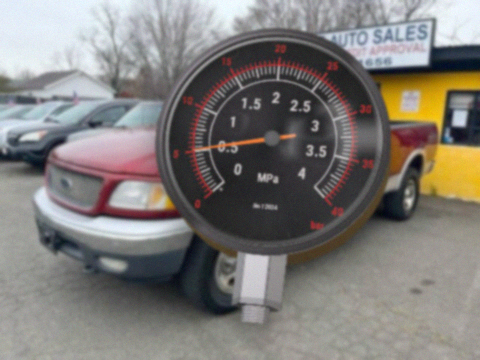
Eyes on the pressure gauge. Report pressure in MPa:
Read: 0.5 MPa
